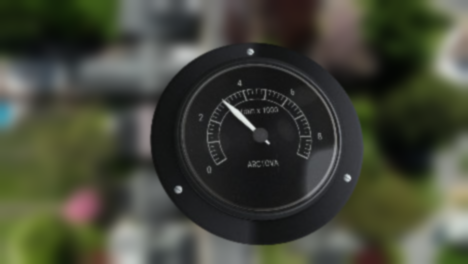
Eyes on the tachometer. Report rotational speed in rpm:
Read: 3000 rpm
